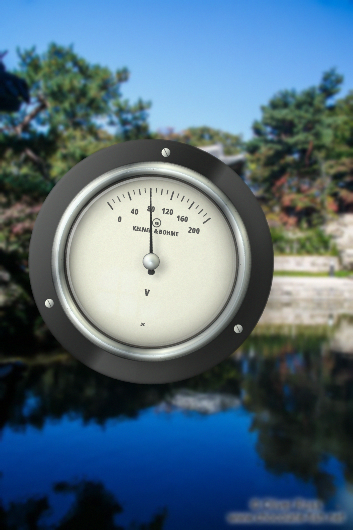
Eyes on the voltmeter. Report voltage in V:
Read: 80 V
